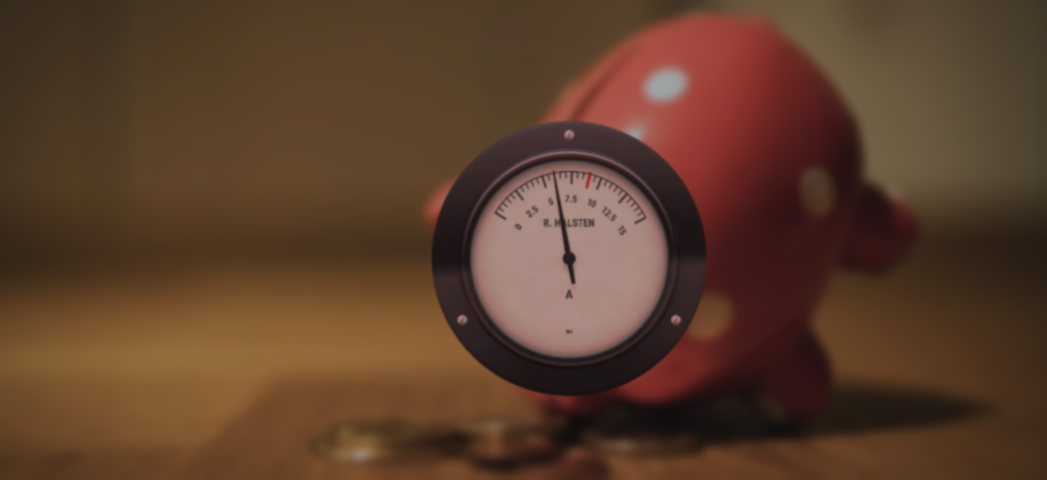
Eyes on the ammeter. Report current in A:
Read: 6 A
